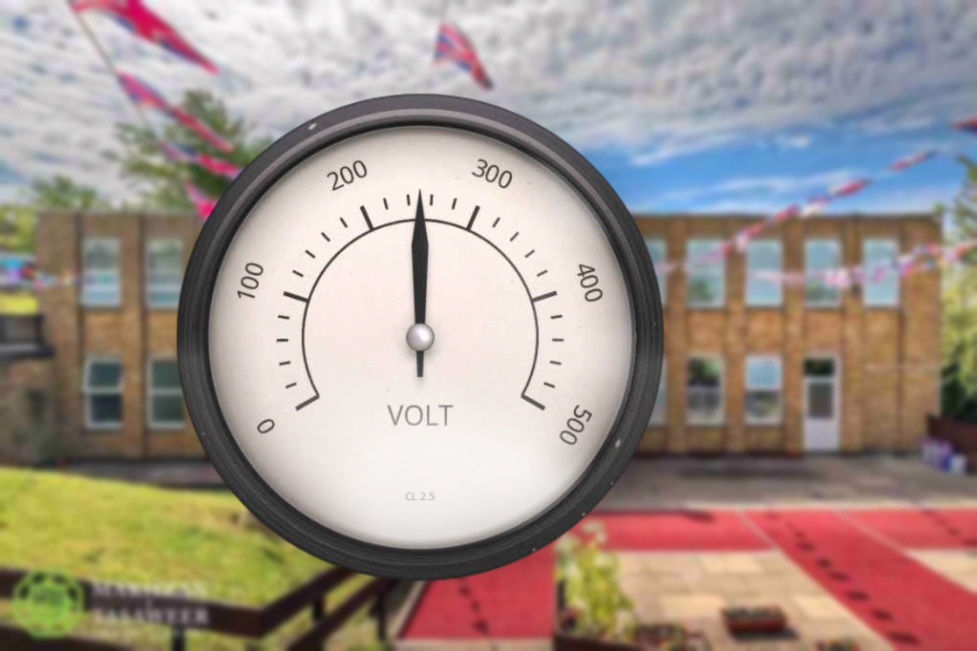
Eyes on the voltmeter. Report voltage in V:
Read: 250 V
